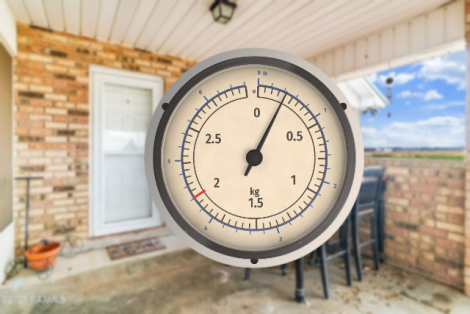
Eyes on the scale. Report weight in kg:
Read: 0.2 kg
